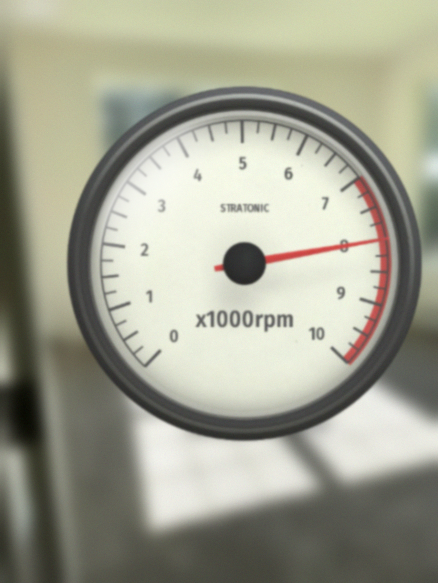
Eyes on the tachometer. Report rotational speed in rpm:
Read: 8000 rpm
